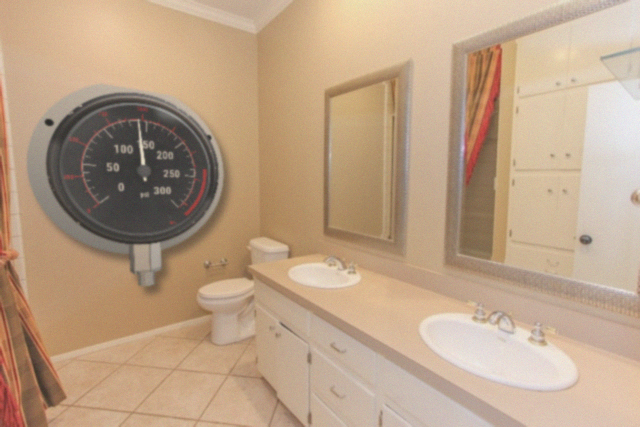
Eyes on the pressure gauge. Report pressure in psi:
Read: 140 psi
